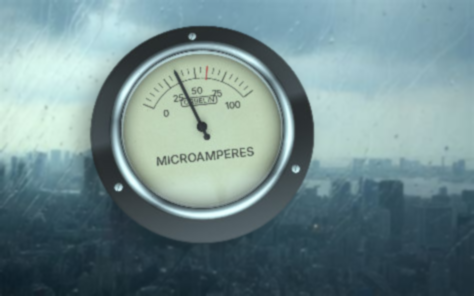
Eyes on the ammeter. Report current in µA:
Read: 35 µA
